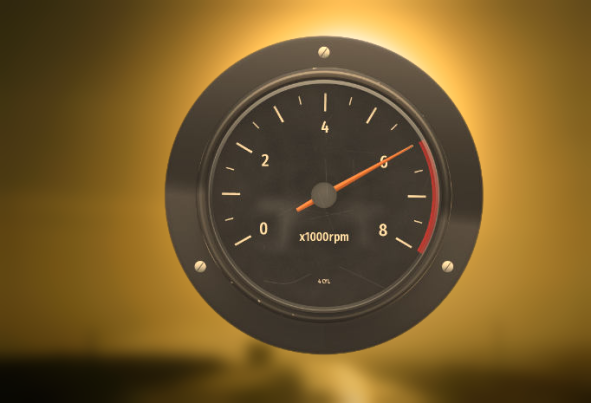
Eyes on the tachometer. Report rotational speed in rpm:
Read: 6000 rpm
